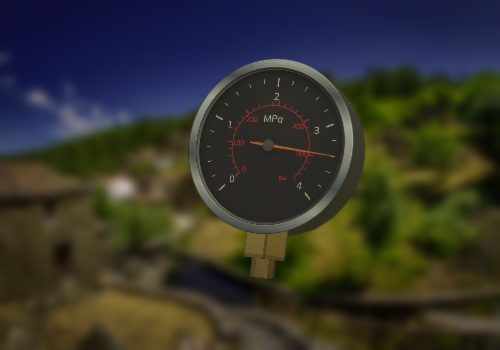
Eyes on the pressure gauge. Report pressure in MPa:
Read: 3.4 MPa
